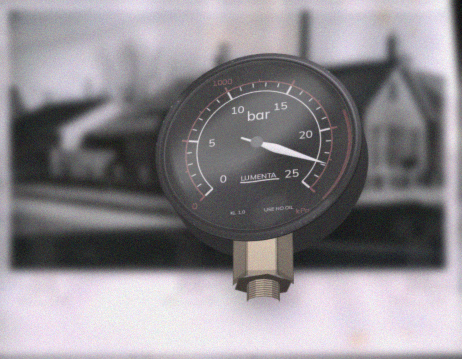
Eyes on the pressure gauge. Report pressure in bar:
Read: 23 bar
